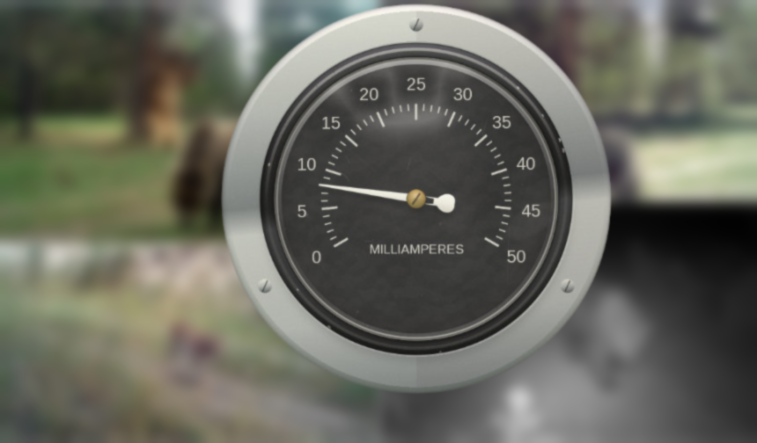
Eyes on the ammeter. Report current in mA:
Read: 8 mA
